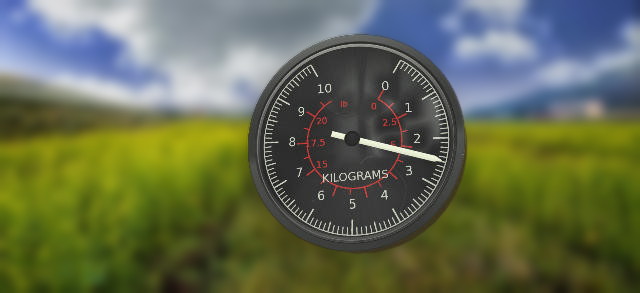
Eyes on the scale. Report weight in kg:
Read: 2.5 kg
